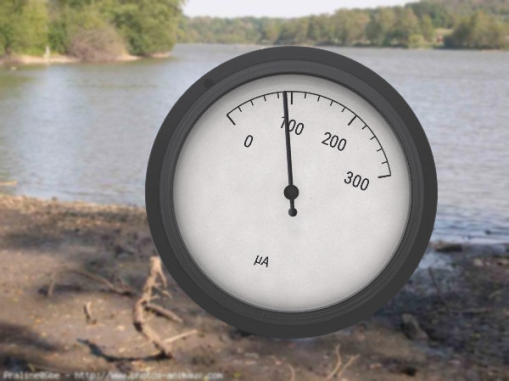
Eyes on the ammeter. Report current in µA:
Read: 90 µA
